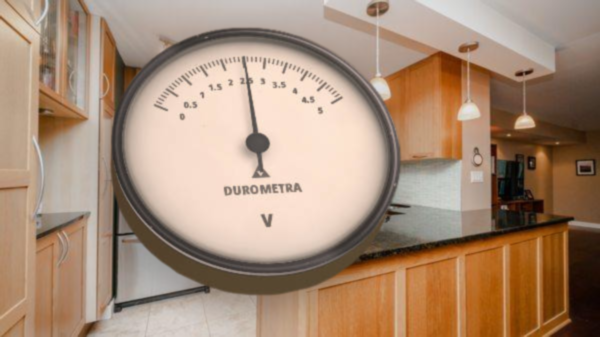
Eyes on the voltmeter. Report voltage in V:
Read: 2.5 V
